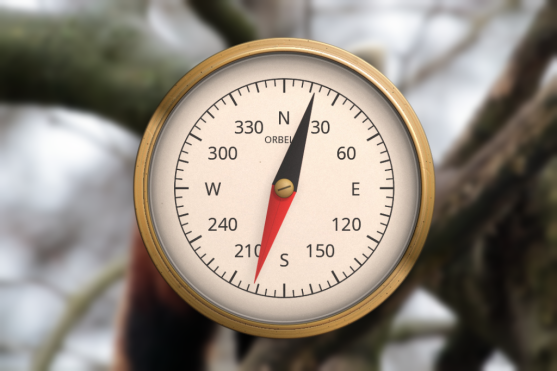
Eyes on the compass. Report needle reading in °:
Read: 197.5 °
